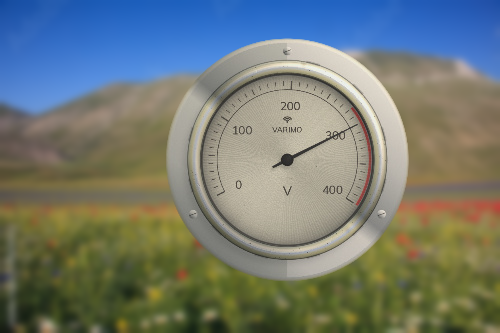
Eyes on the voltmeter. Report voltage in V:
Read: 300 V
